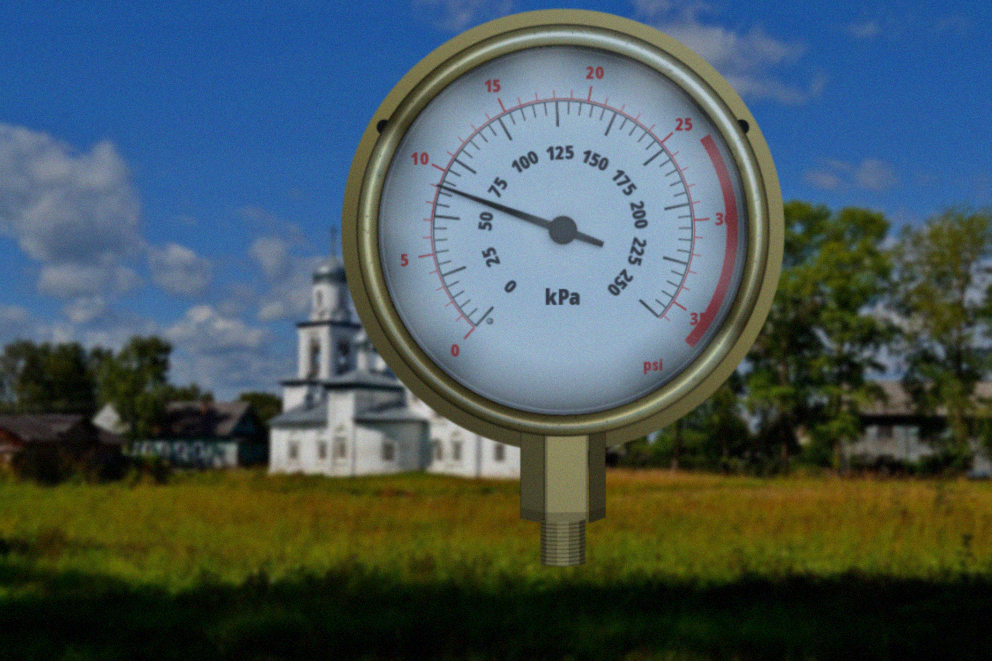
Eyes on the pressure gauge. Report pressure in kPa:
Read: 62.5 kPa
